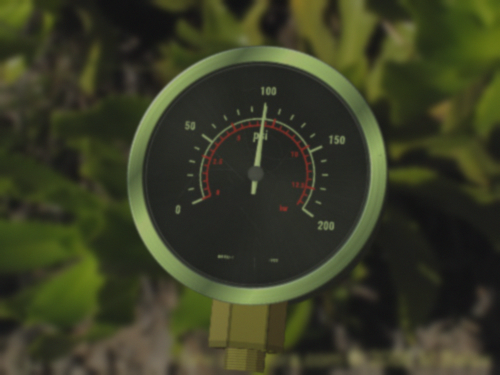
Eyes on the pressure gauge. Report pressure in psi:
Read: 100 psi
